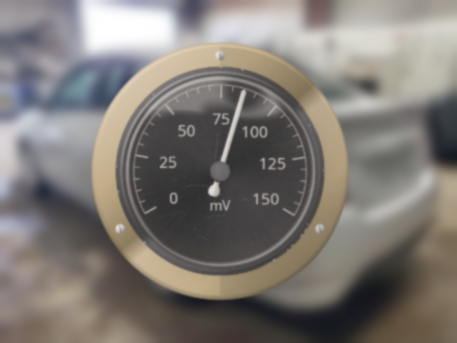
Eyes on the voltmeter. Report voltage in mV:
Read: 85 mV
